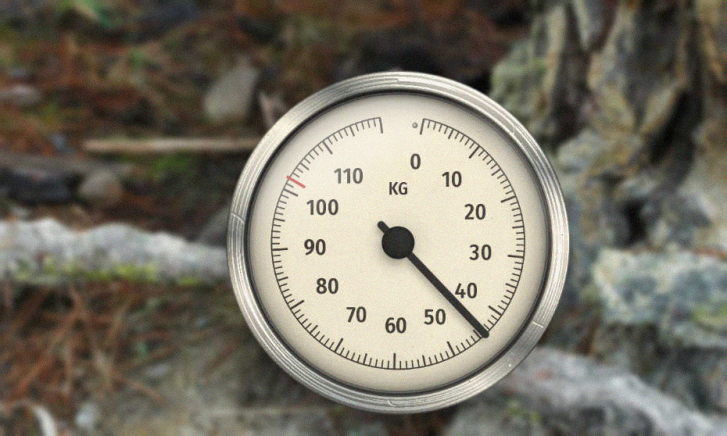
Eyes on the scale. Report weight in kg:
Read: 44 kg
